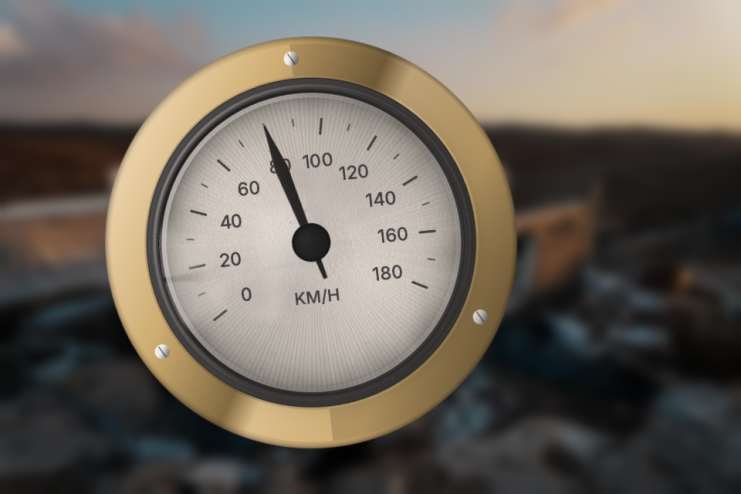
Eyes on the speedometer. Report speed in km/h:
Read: 80 km/h
